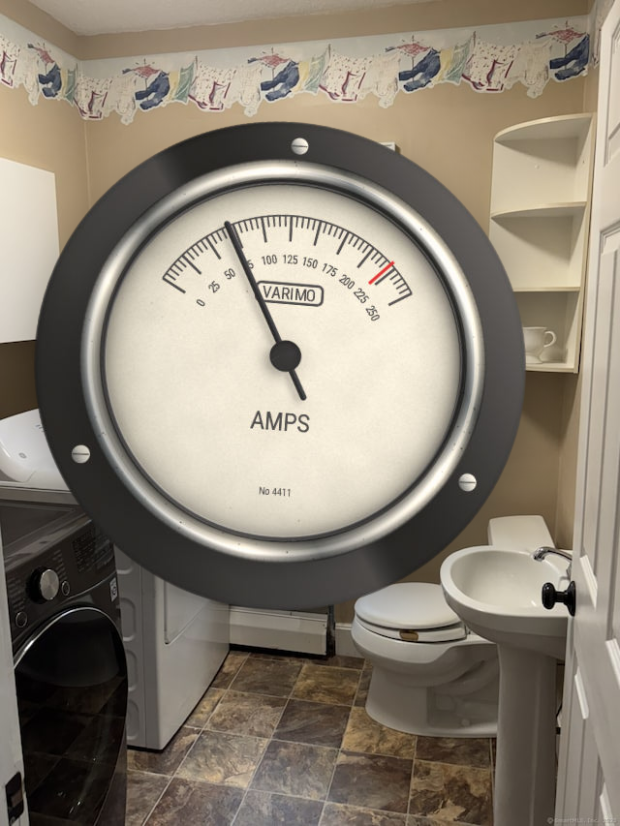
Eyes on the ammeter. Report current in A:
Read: 70 A
